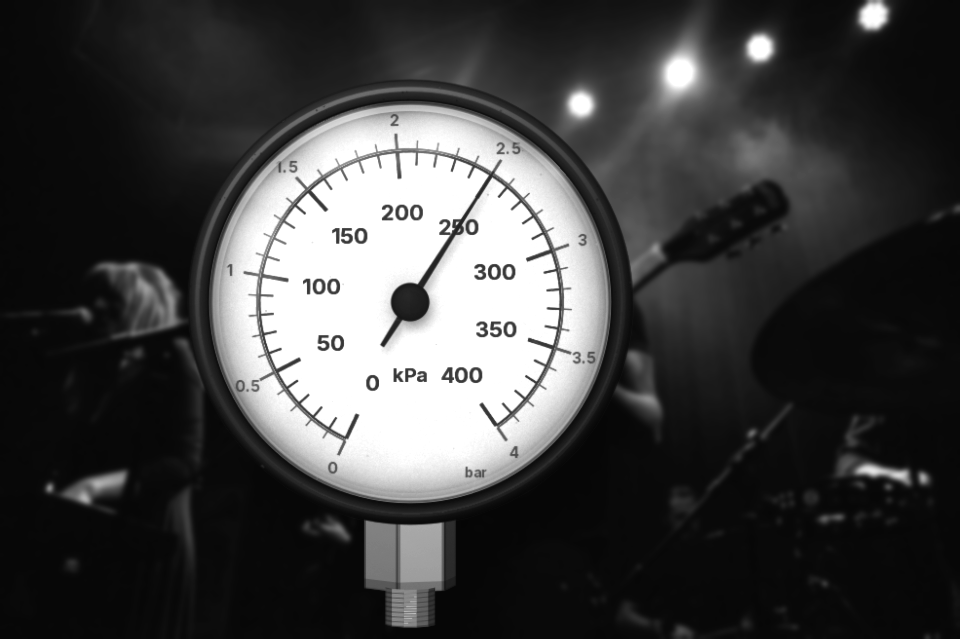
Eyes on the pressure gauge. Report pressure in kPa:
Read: 250 kPa
